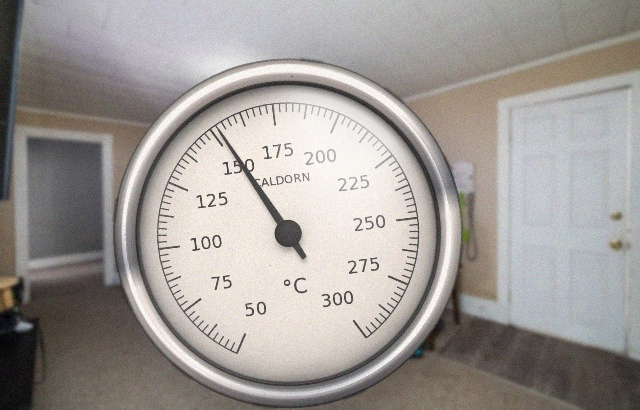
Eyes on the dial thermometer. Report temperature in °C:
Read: 152.5 °C
